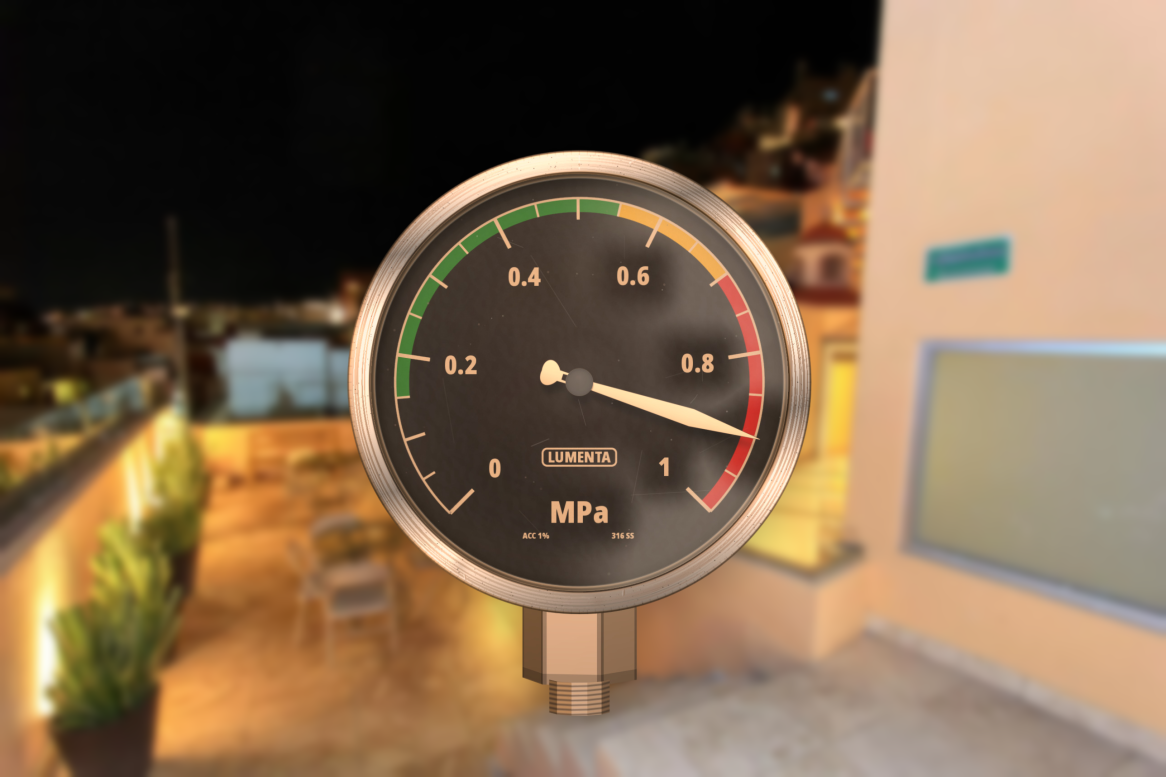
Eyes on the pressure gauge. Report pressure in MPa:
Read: 0.9 MPa
